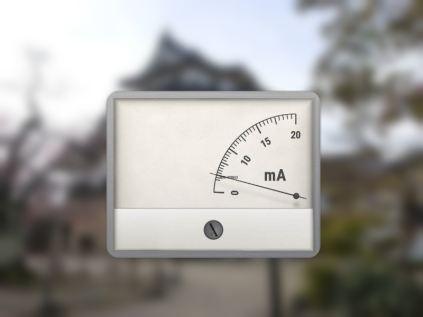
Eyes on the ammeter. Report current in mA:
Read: 5 mA
